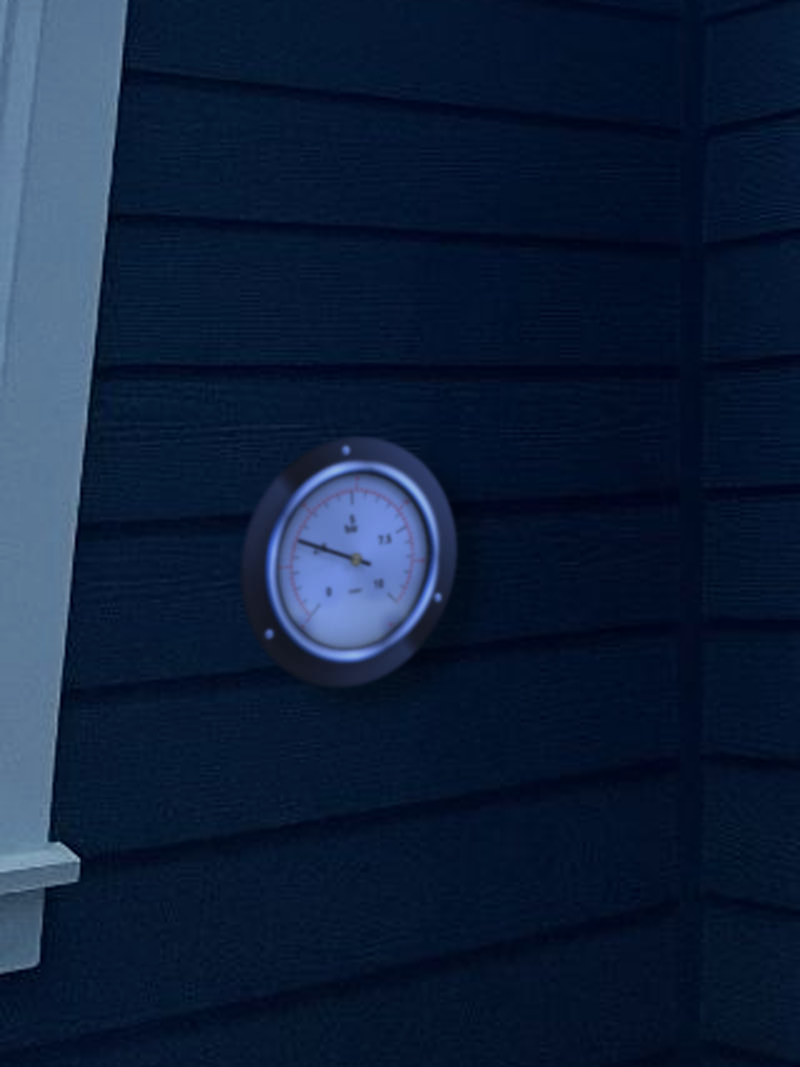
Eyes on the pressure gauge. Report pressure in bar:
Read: 2.5 bar
